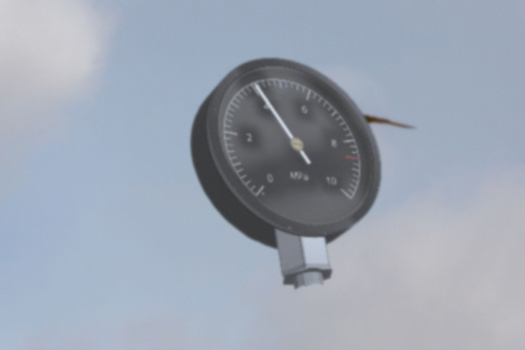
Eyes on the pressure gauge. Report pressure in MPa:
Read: 4 MPa
